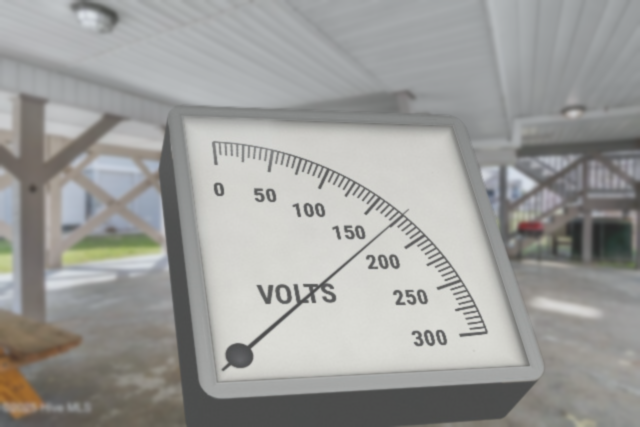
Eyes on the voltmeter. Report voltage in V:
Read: 175 V
